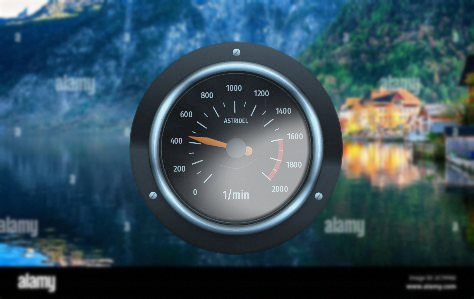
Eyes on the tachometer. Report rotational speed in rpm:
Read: 450 rpm
